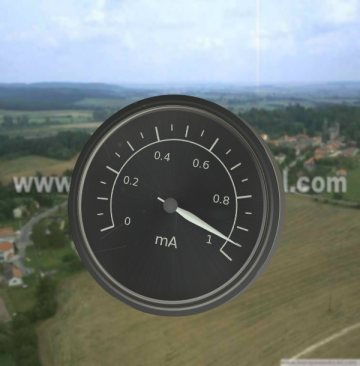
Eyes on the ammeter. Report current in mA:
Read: 0.95 mA
